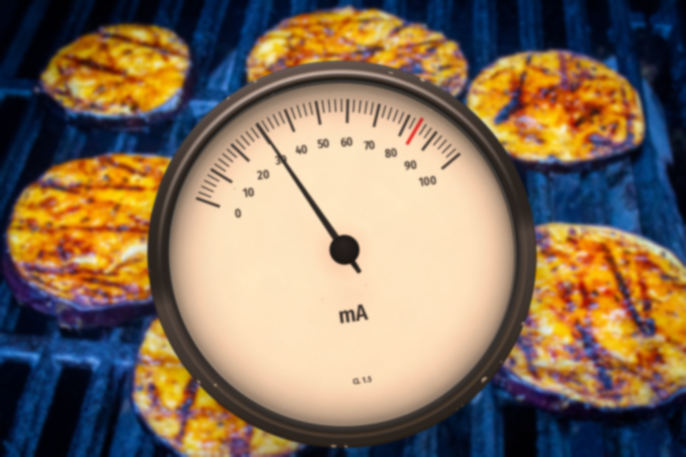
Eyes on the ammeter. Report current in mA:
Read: 30 mA
